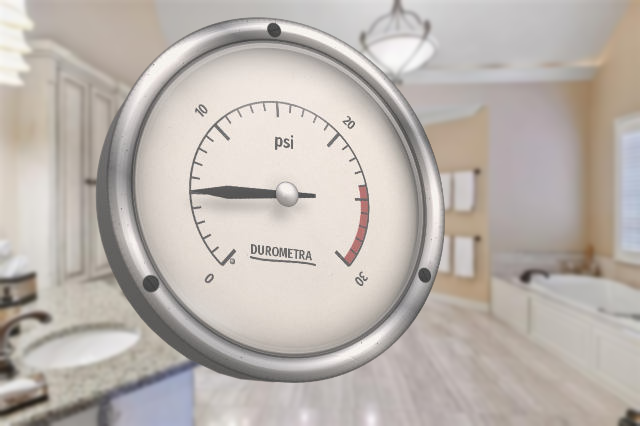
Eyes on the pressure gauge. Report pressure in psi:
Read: 5 psi
